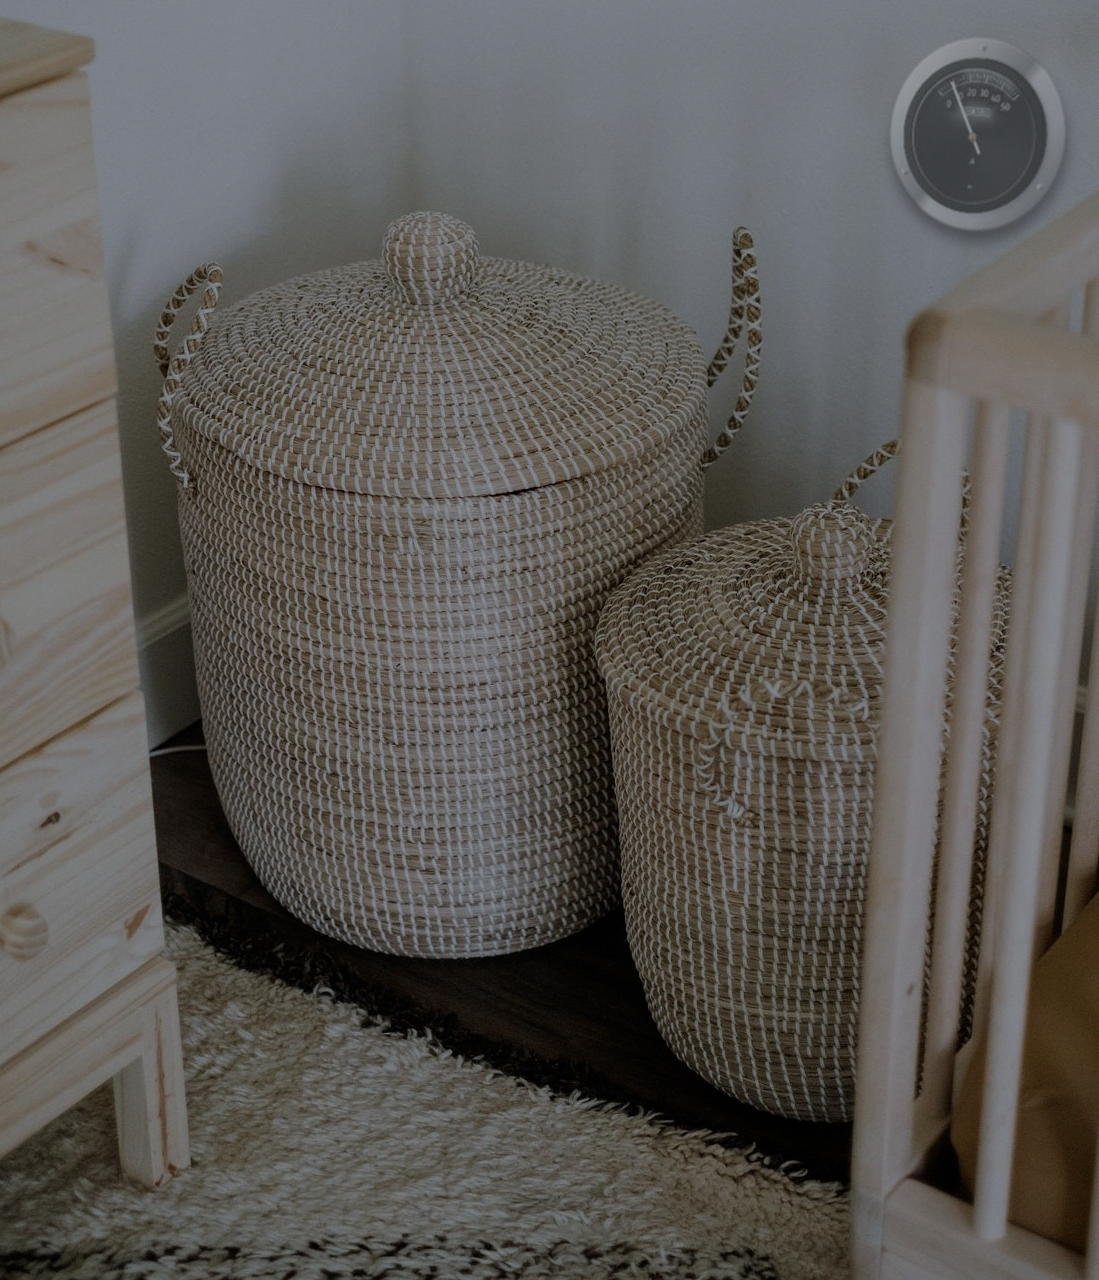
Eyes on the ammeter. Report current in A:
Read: 10 A
